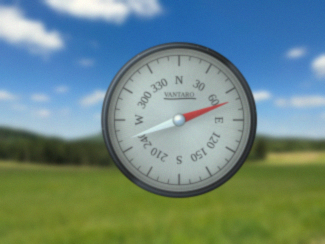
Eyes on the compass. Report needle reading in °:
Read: 70 °
